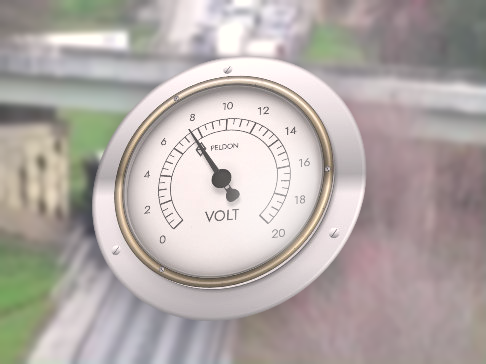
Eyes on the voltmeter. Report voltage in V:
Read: 7.5 V
